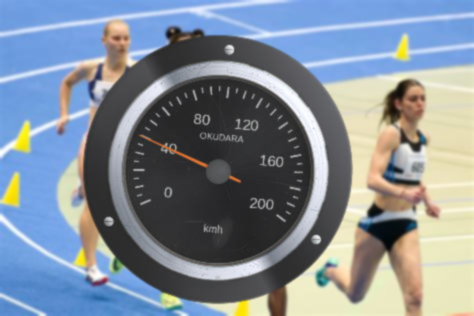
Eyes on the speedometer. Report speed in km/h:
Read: 40 km/h
